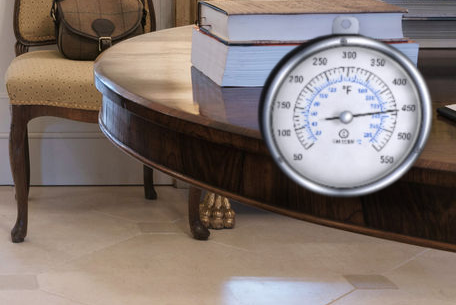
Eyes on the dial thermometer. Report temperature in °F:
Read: 450 °F
